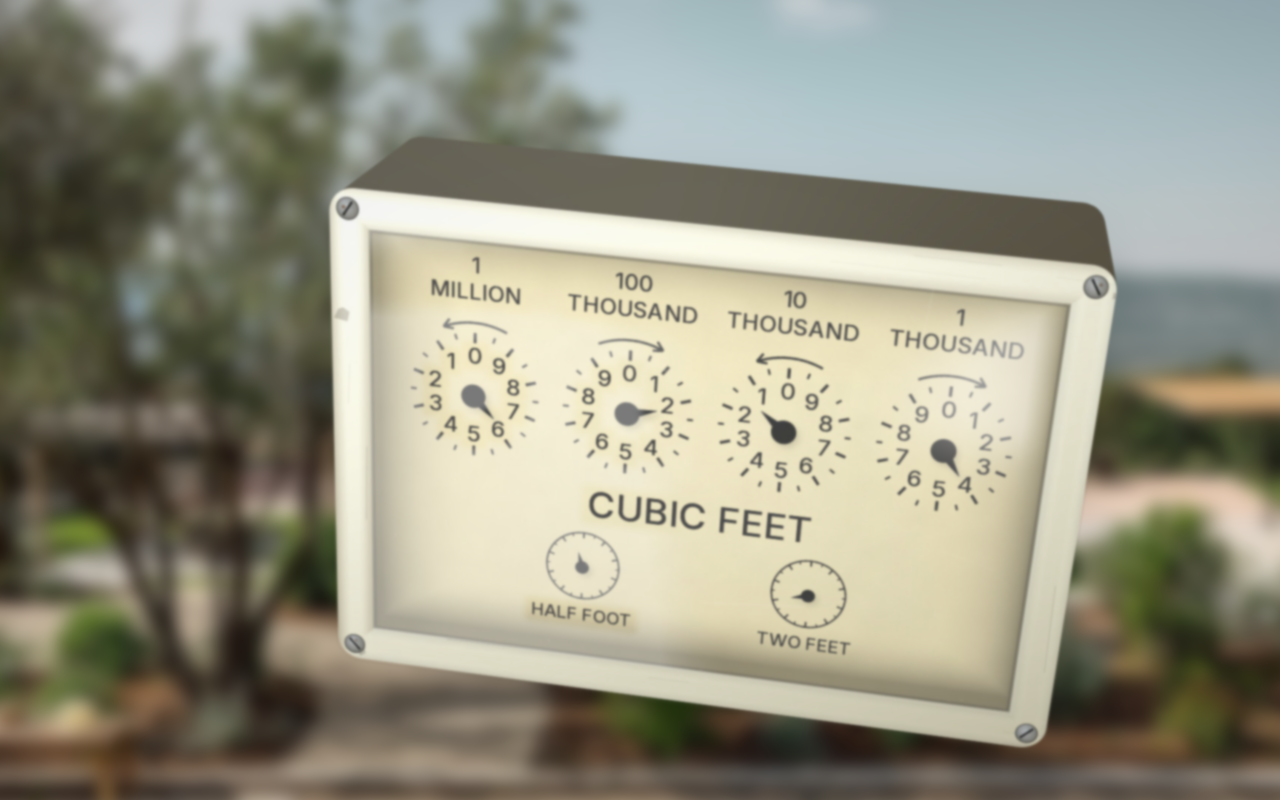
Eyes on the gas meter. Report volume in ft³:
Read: 621400 ft³
